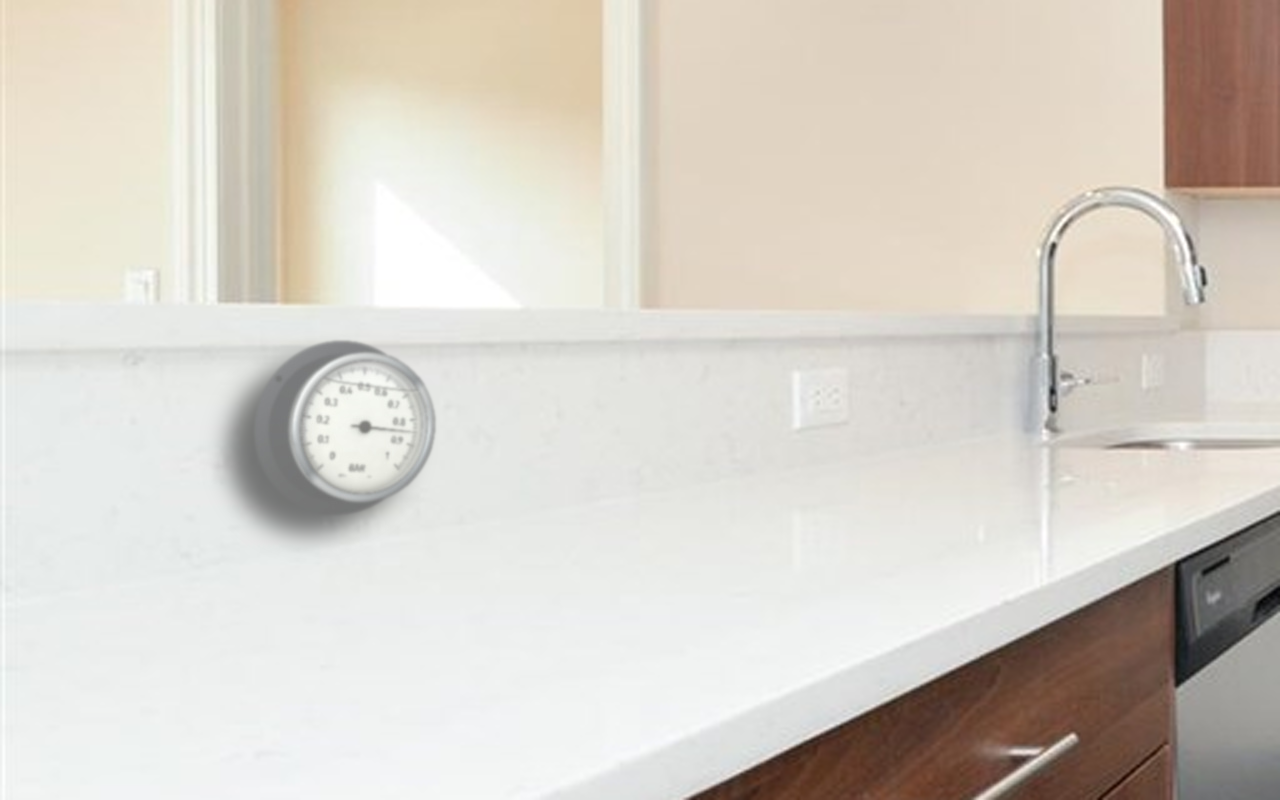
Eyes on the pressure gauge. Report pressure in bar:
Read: 0.85 bar
